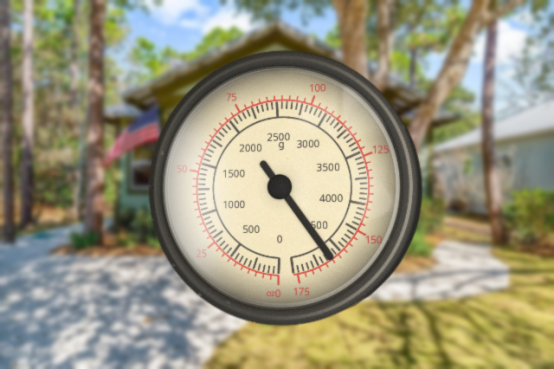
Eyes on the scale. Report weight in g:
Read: 4600 g
